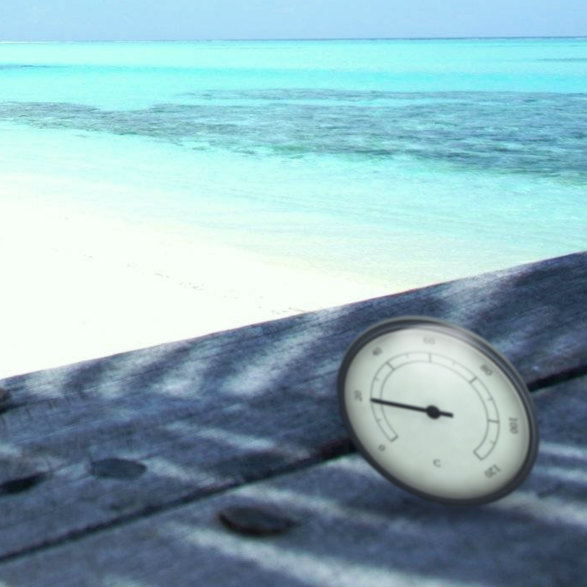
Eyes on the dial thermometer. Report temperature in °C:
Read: 20 °C
